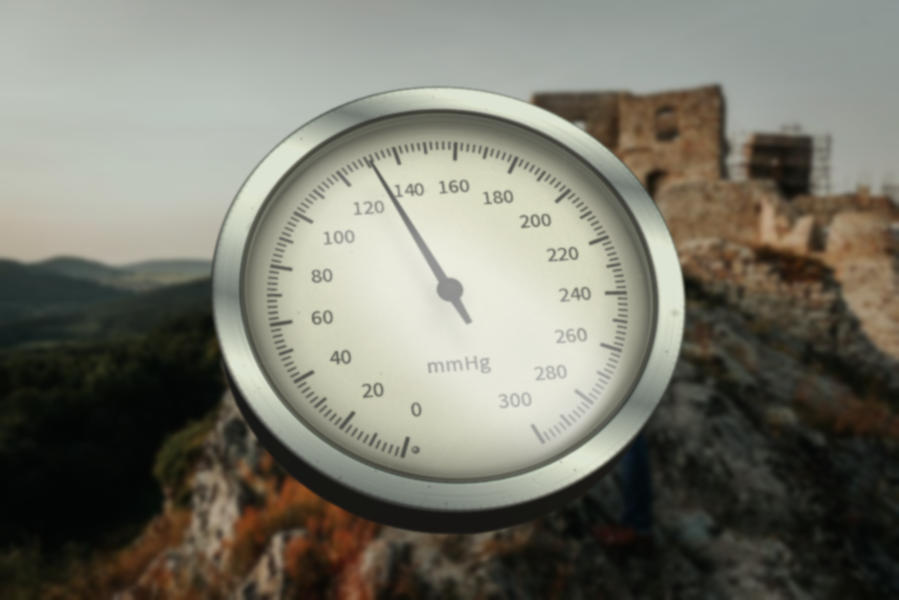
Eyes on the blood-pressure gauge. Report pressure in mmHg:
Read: 130 mmHg
